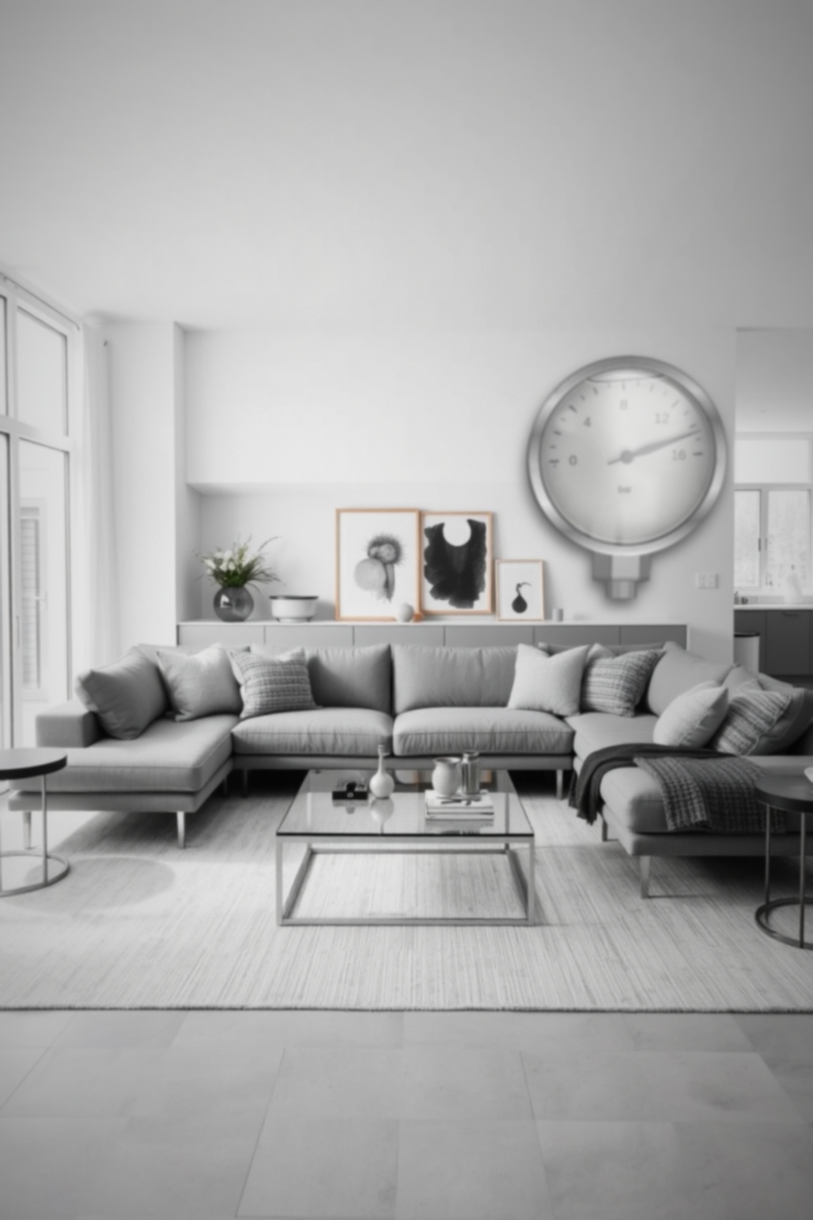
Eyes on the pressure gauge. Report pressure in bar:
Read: 14.5 bar
